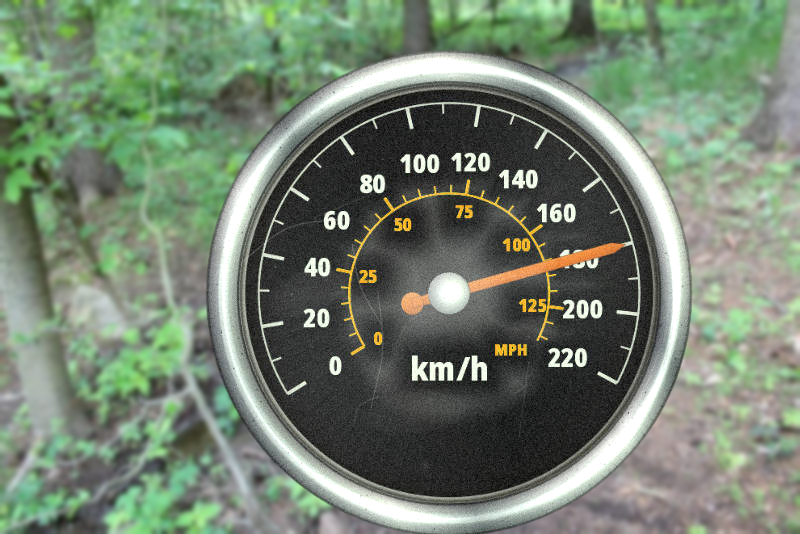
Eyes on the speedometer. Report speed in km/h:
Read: 180 km/h
